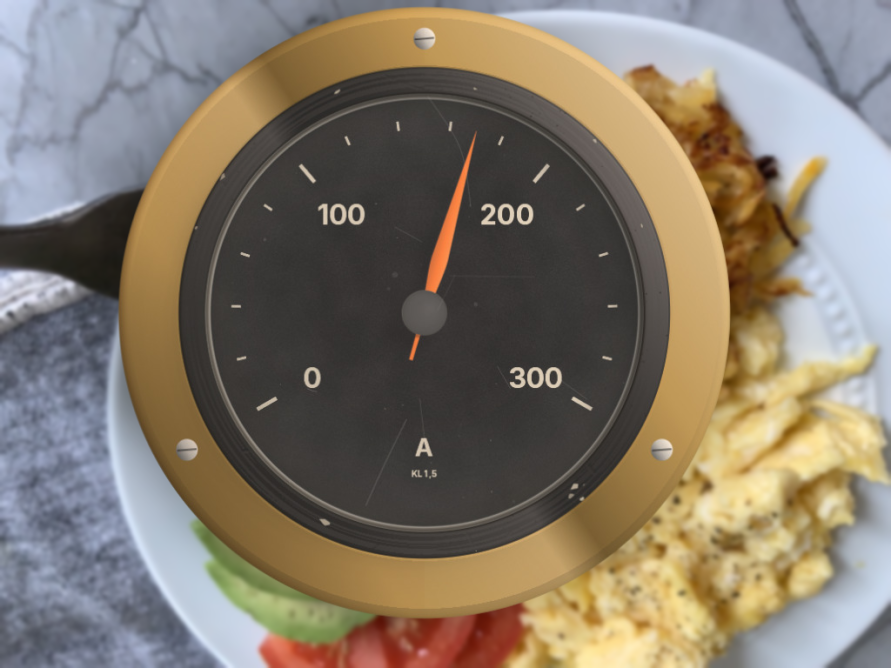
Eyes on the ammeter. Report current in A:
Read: 170 A
